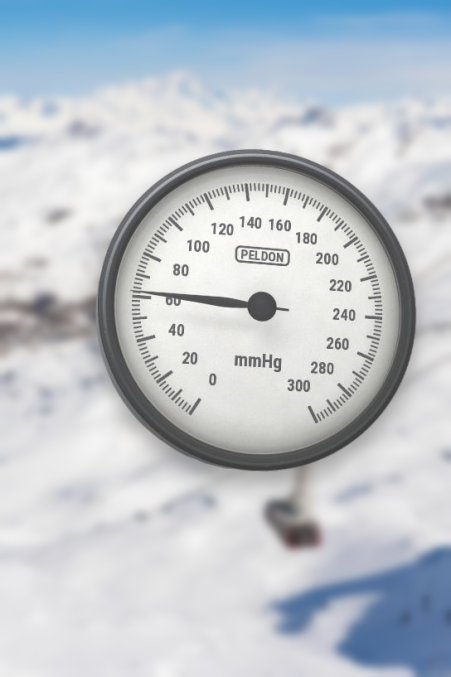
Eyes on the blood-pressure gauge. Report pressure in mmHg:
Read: 62 mmHg
